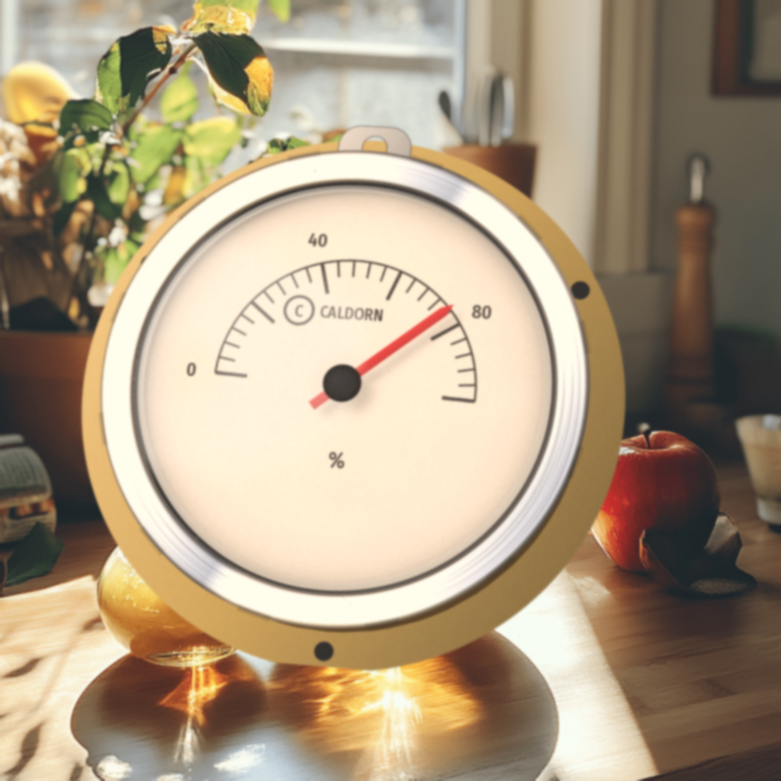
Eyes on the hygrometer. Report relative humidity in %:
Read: 76 %
